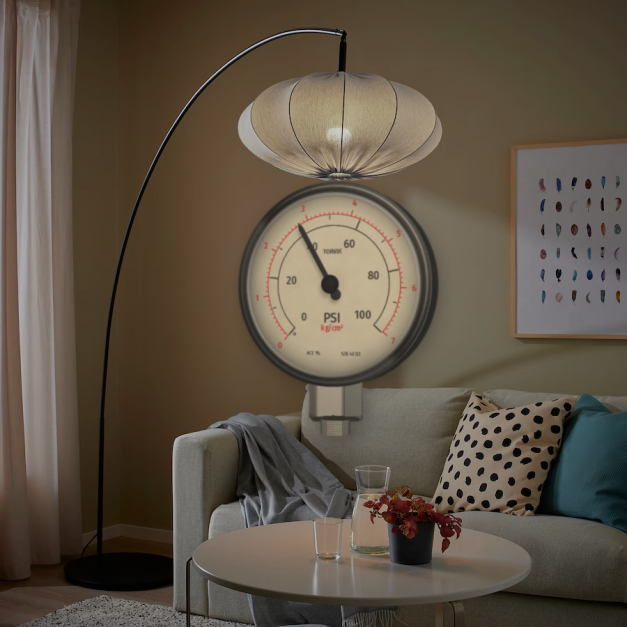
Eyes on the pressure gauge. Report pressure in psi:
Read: 40 psi
